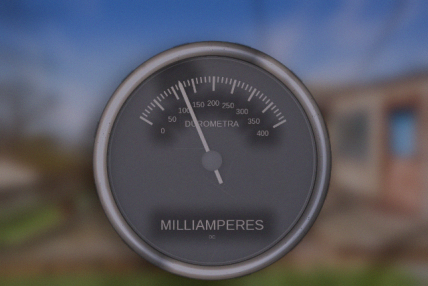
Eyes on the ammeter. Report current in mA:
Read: 120 mA
